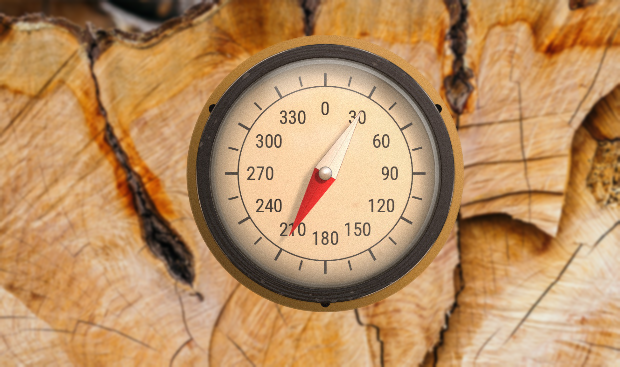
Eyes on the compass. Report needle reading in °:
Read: 210 °
